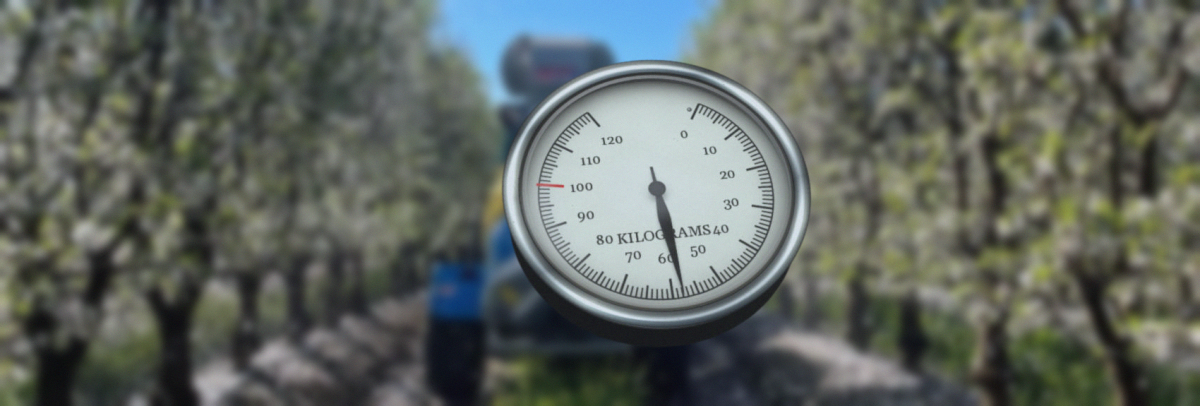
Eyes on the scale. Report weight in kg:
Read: 58 kg
